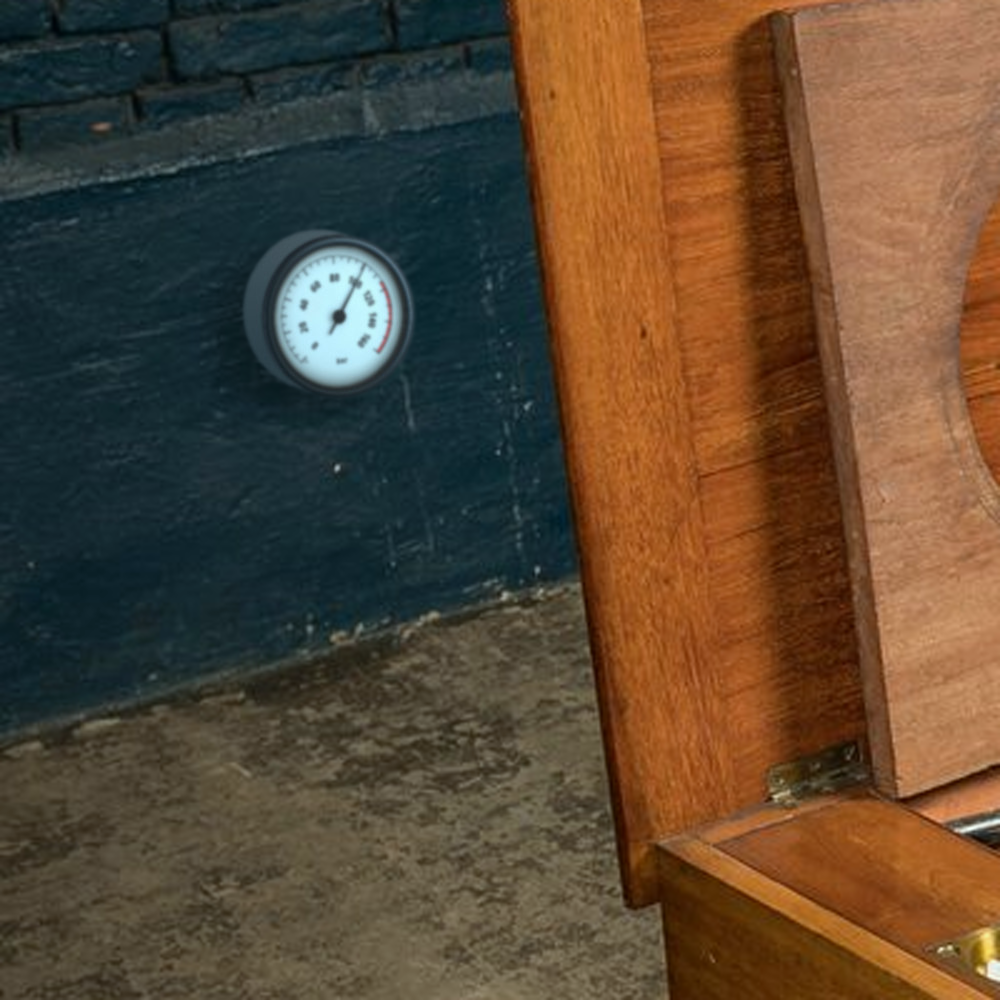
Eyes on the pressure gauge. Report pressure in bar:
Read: 100 bar
